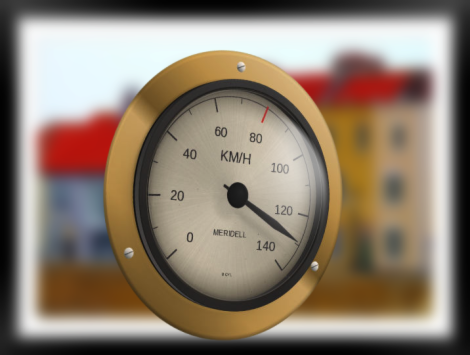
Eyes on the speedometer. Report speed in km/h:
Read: 130 km/h
